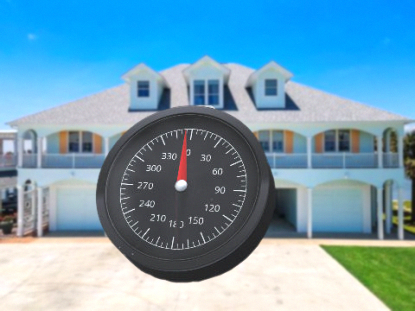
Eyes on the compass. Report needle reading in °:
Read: 355 °
